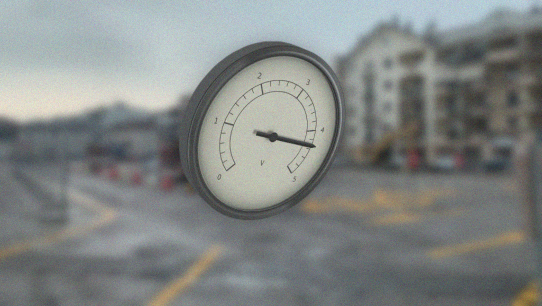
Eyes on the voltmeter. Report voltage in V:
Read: 4.3 V
